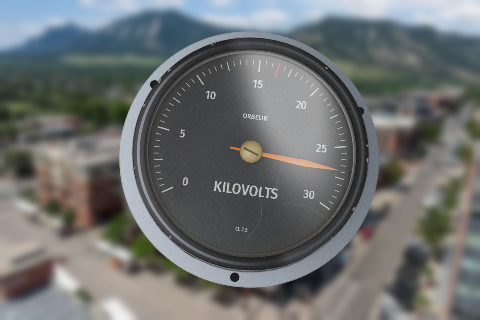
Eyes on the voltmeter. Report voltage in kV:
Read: 27 kV
